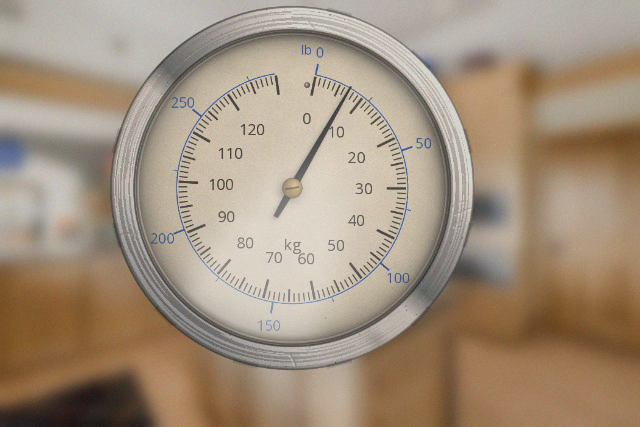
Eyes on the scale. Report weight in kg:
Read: 7 kg
